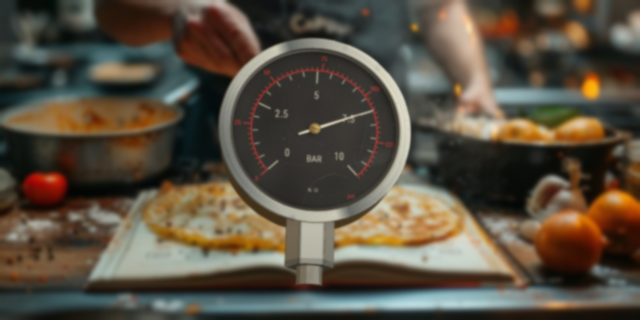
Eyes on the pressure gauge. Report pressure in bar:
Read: 7.5 bar
